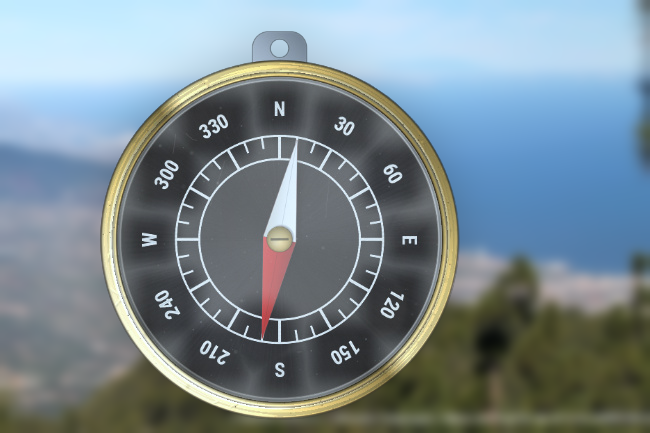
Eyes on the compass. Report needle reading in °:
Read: 190 °
